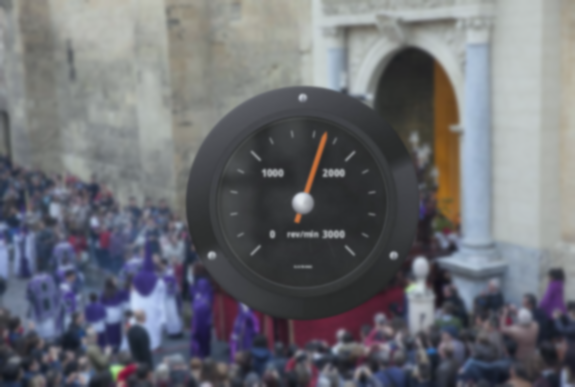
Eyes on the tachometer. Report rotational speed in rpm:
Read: 1700 rpm
